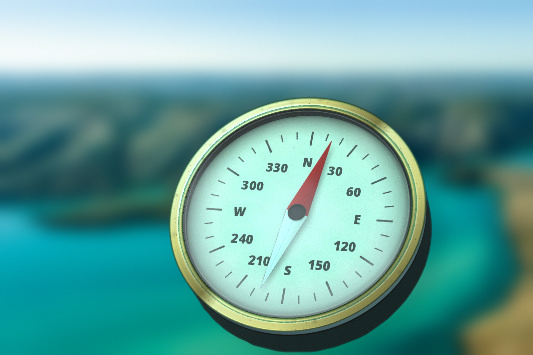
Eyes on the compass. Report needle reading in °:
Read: 15 °
